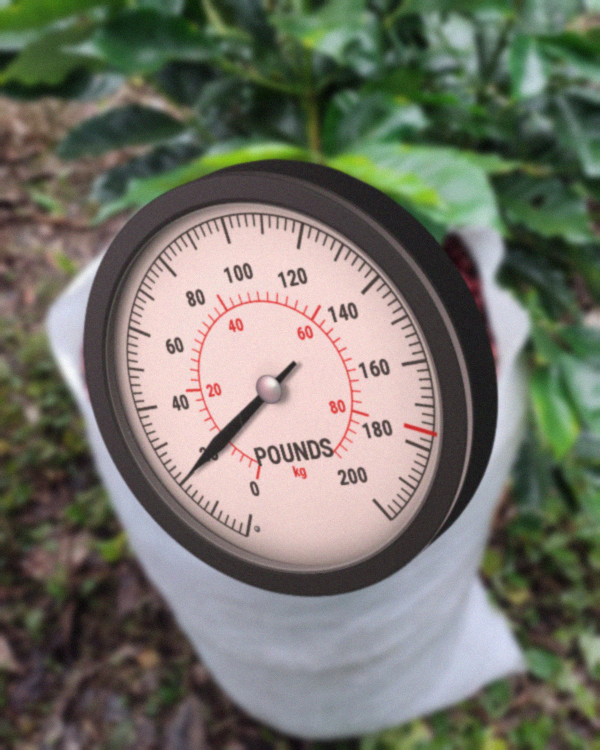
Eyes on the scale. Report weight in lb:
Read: 20 lb
